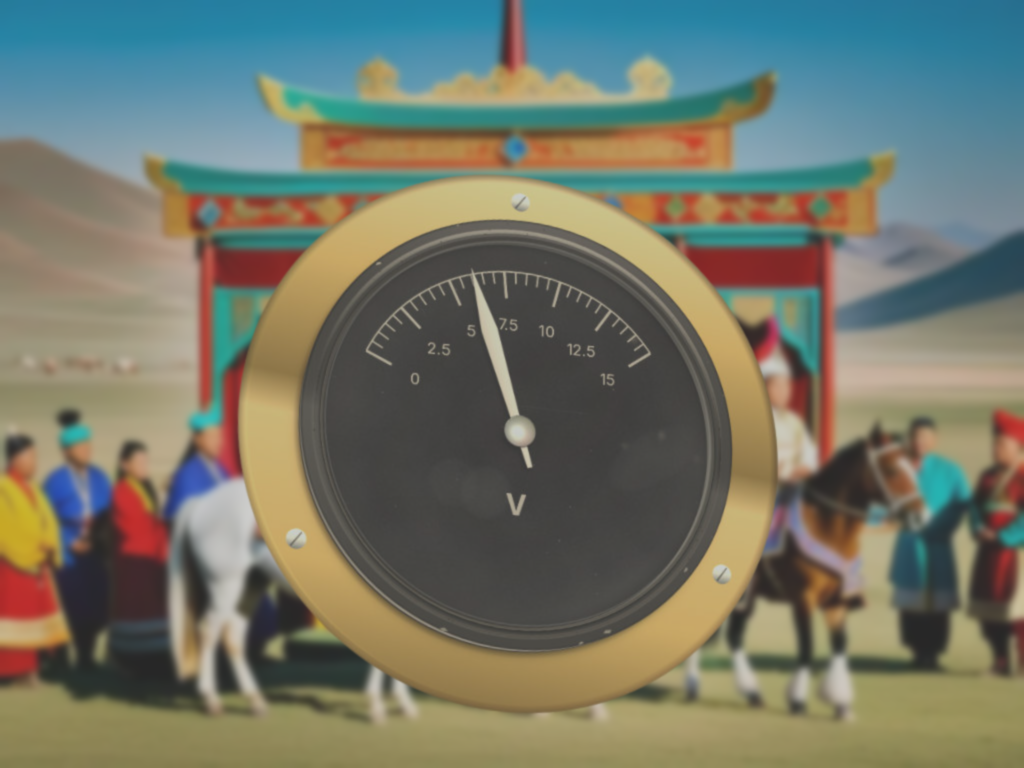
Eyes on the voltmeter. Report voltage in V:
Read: 6 V
